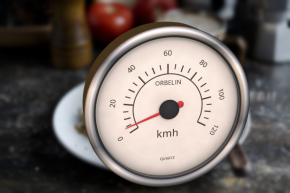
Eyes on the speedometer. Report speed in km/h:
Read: 5 km/h
